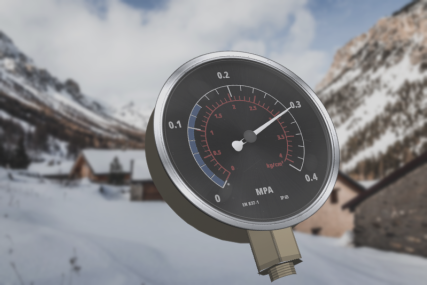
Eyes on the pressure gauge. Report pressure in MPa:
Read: 0.3 MPa
